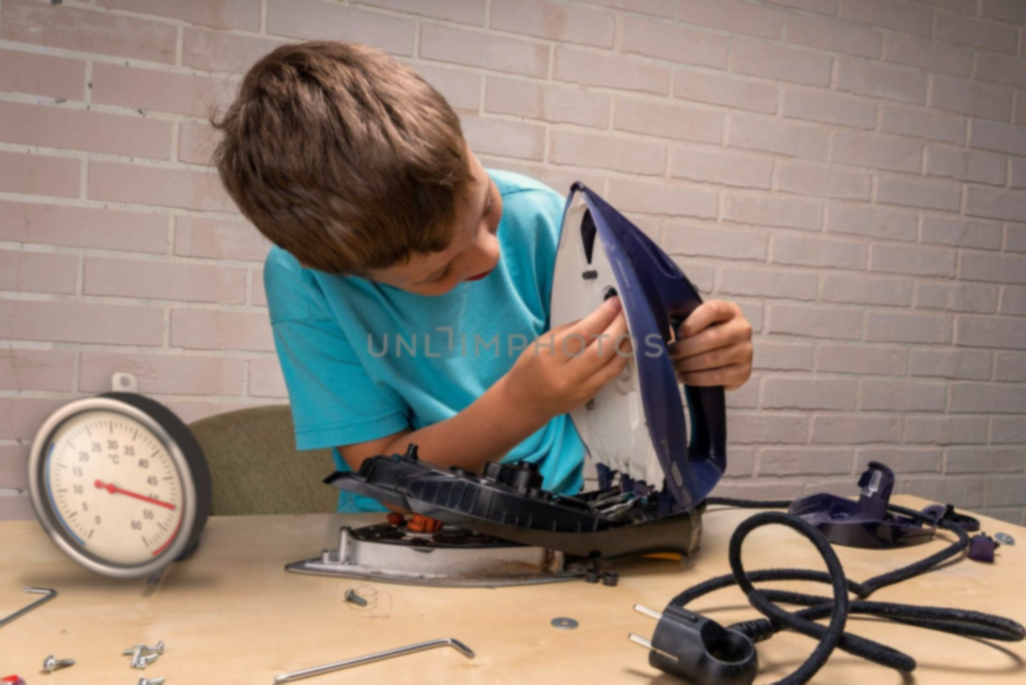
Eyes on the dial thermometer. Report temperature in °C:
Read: 50 °C
